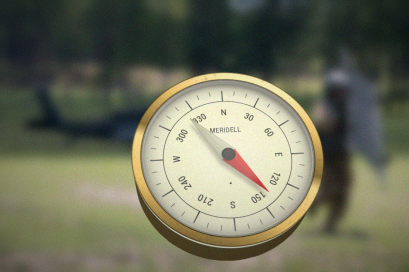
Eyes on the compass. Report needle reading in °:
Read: 140 °
